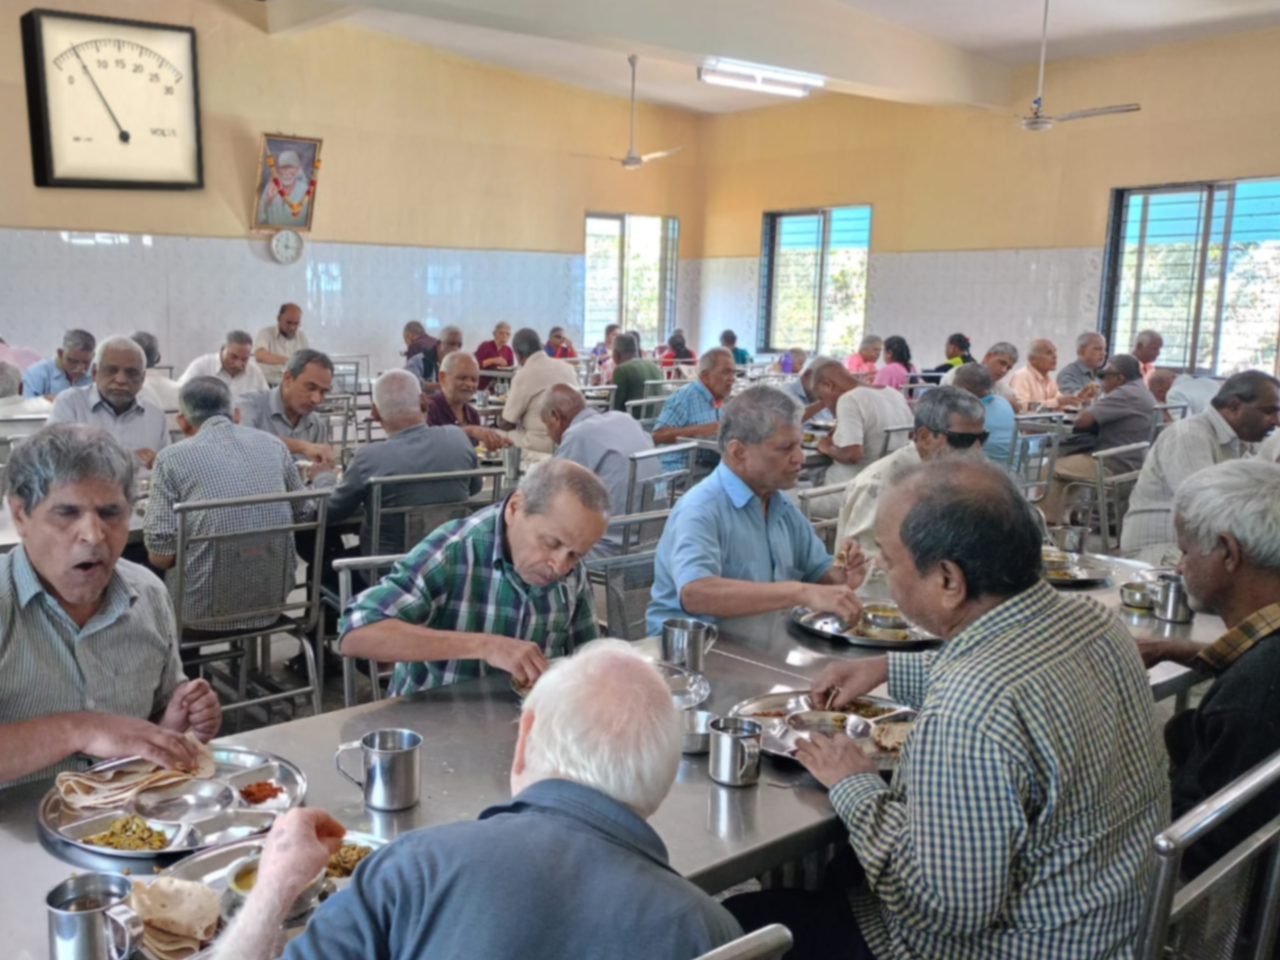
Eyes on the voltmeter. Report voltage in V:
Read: 5 V
